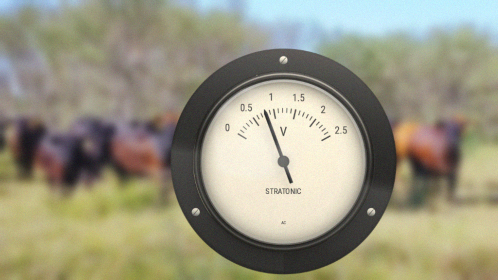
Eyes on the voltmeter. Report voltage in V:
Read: 0.8 V
